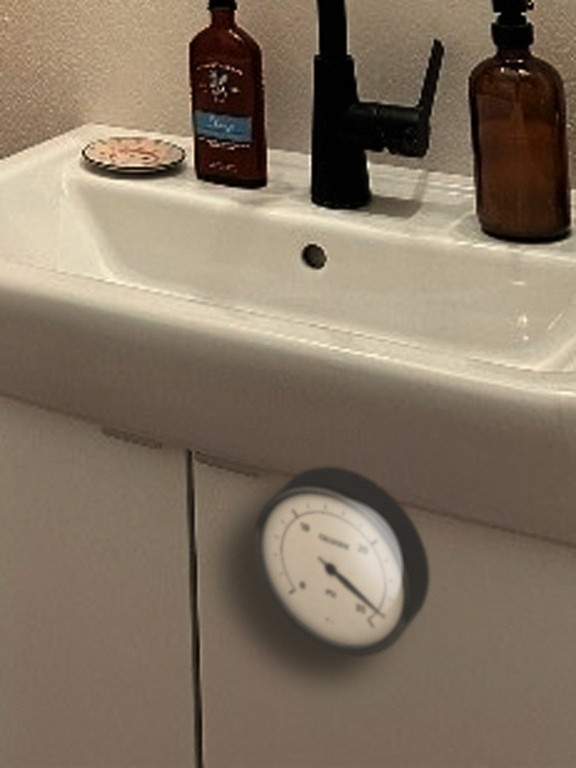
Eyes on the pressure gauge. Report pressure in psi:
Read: 28 psi
